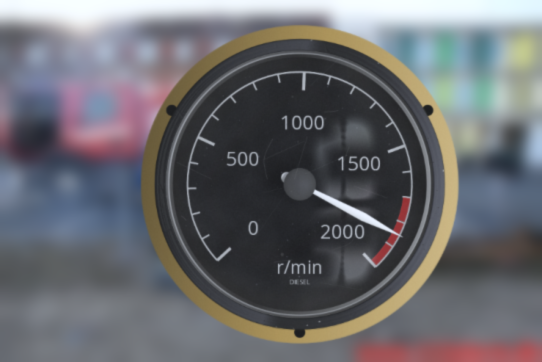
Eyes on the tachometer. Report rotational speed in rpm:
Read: 1850 rpm
